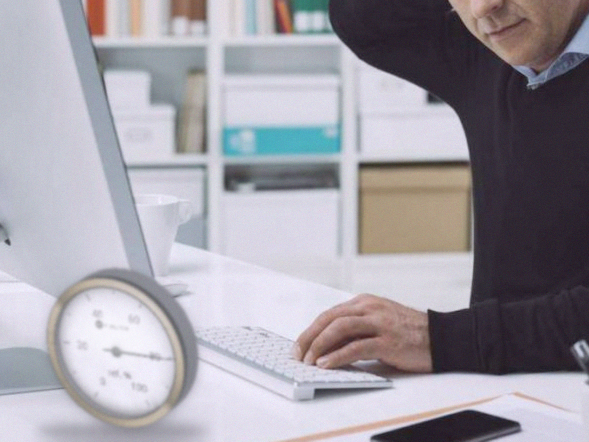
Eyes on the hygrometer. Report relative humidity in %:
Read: 80 %
